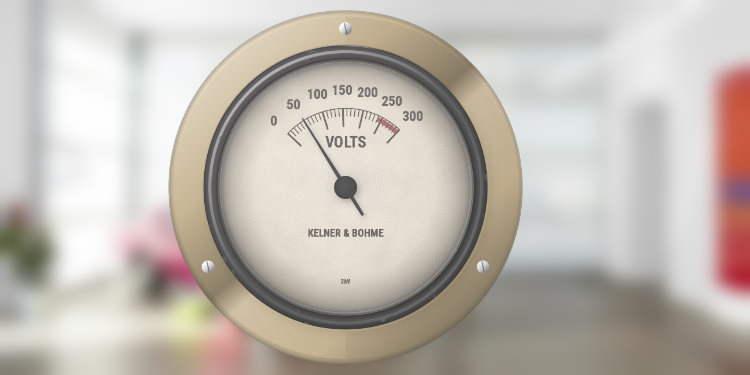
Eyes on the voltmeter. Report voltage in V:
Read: 50 V
